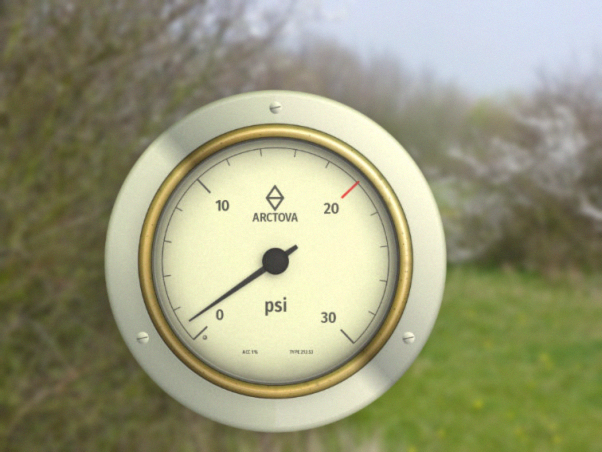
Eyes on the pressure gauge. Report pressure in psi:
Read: 1 psi
